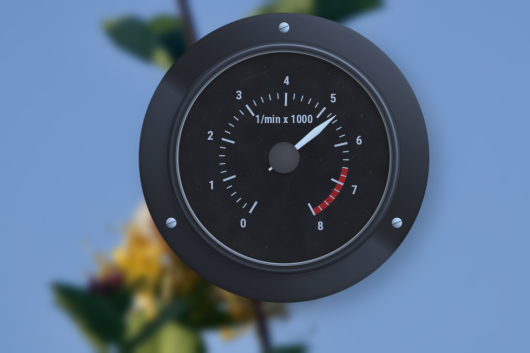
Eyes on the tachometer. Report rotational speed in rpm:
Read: 5300 rpm
